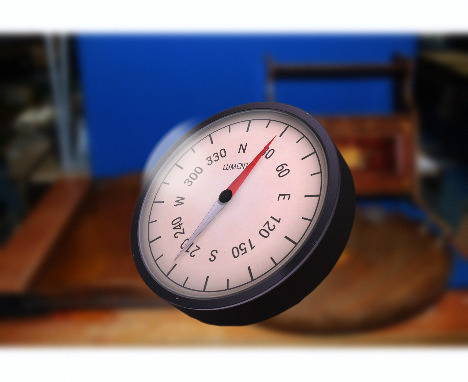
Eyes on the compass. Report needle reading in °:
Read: 30 °
